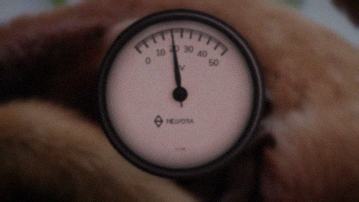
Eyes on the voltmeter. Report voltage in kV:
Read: 20 kV
